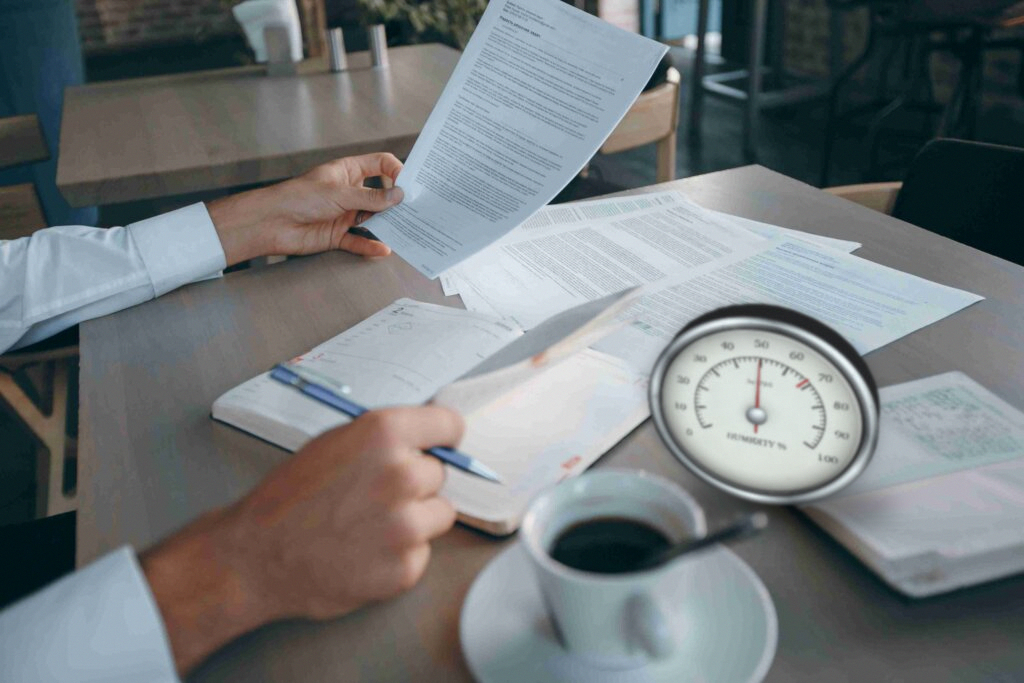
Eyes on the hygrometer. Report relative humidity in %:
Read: 50 %
